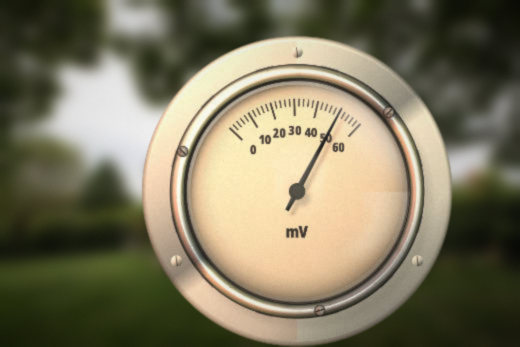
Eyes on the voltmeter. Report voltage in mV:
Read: 50 mV
